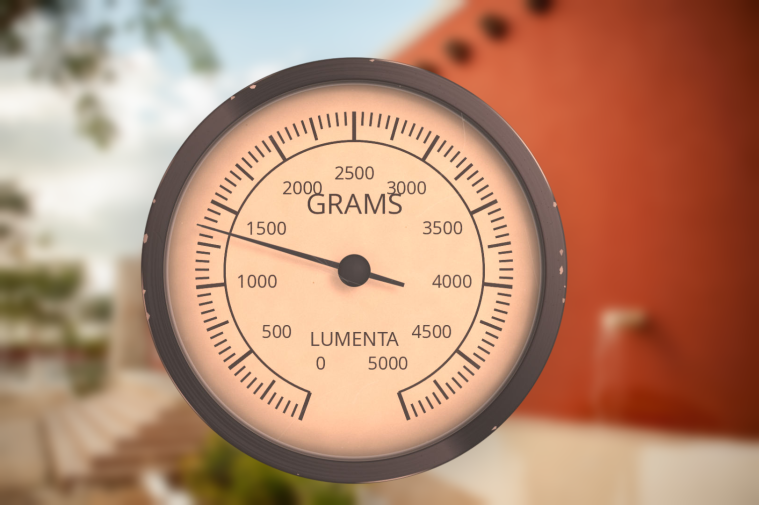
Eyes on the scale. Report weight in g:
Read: 1350 g
